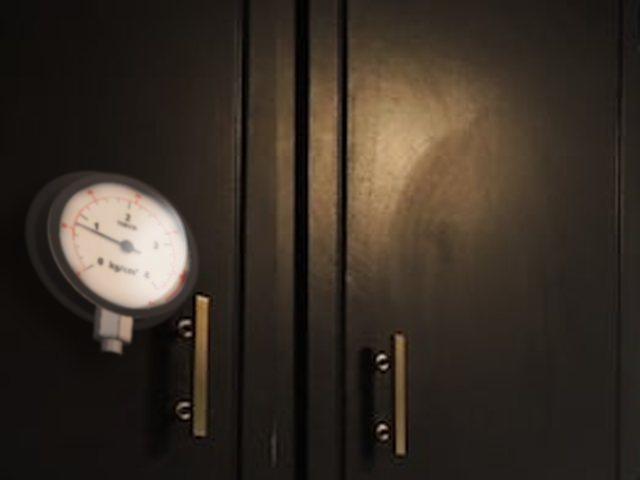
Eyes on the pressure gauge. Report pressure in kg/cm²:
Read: 0.8 kg/cm²
